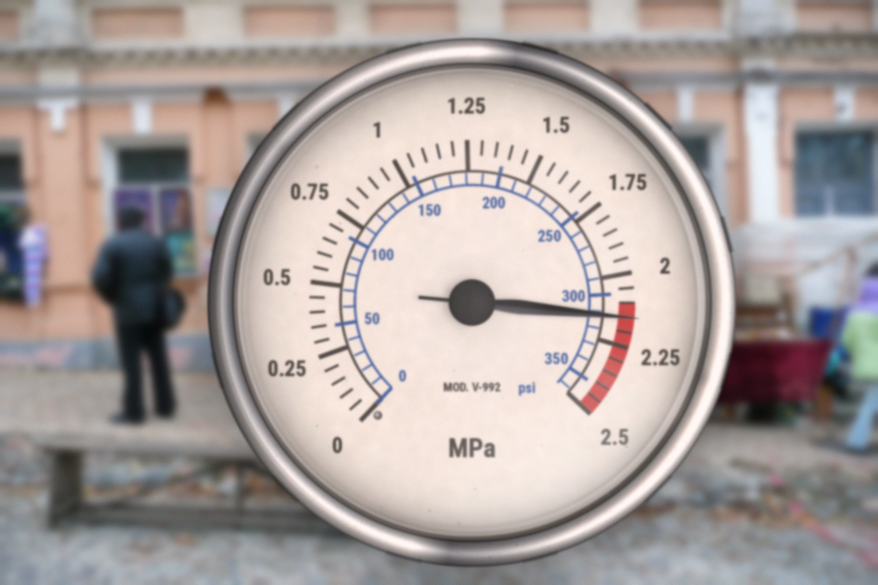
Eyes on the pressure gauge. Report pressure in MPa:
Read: 2.15 MPa
